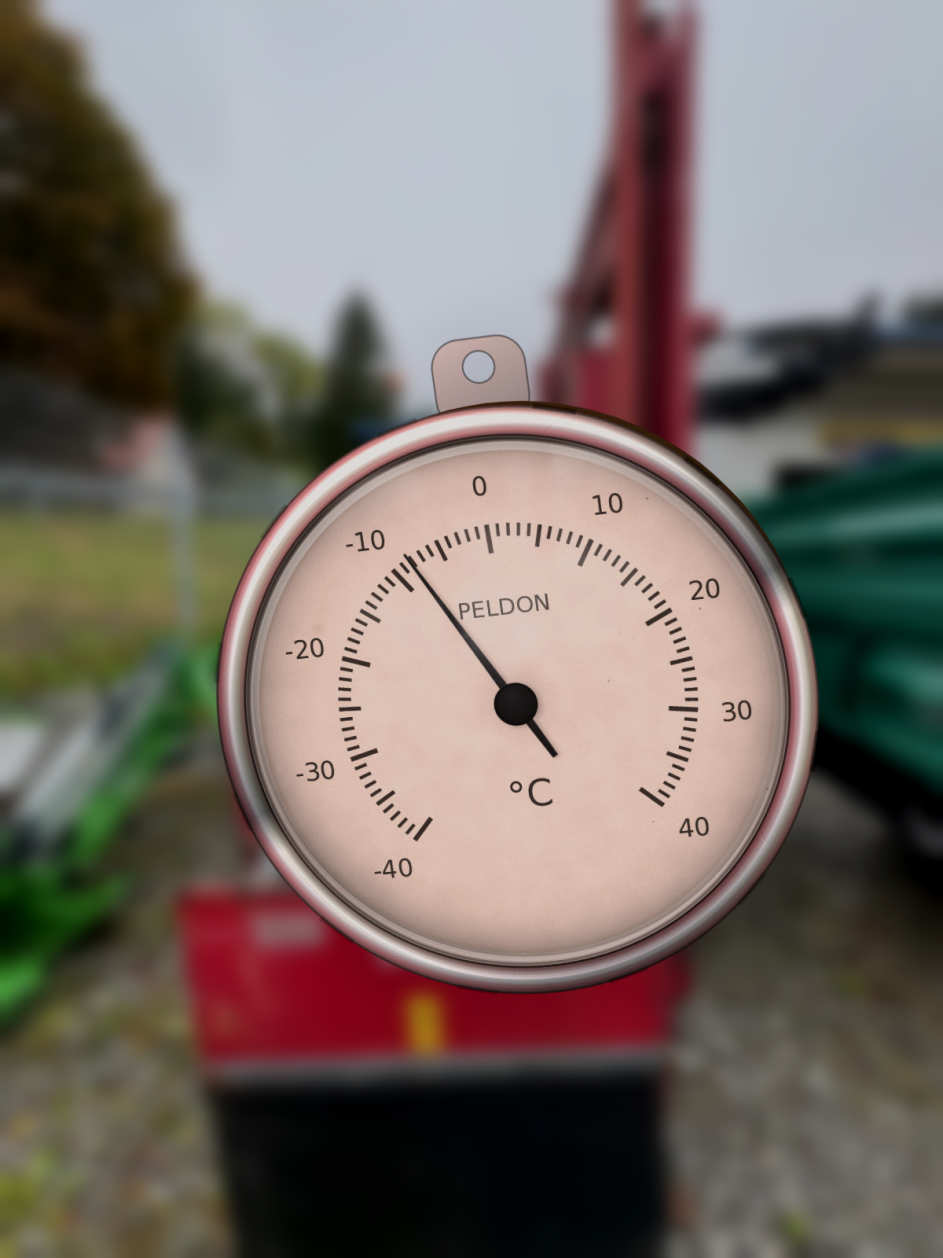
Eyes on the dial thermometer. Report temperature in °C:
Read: -8 °C
